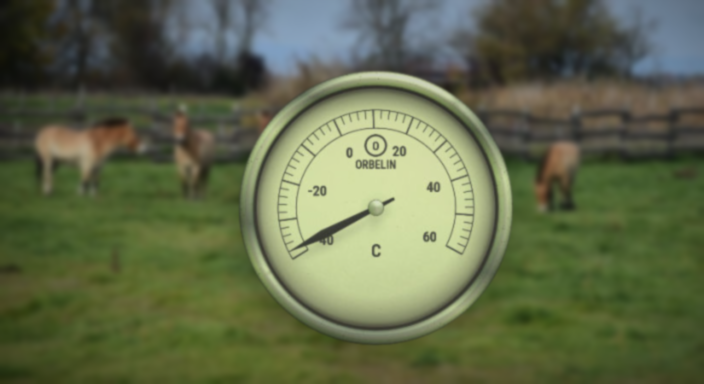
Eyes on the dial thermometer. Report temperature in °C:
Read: -38 °C
